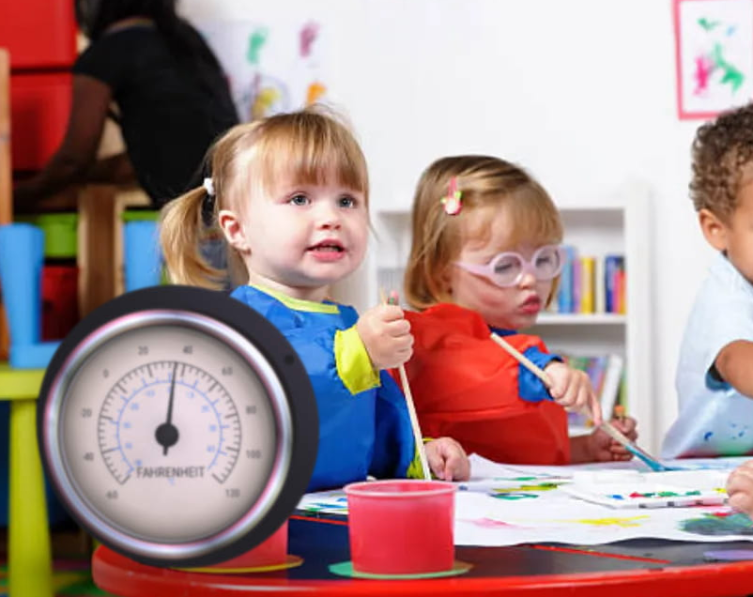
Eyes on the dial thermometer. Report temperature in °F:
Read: 36 °F
